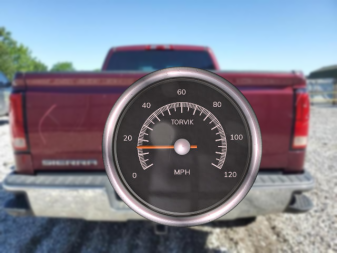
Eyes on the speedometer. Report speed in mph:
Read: 15 mph
